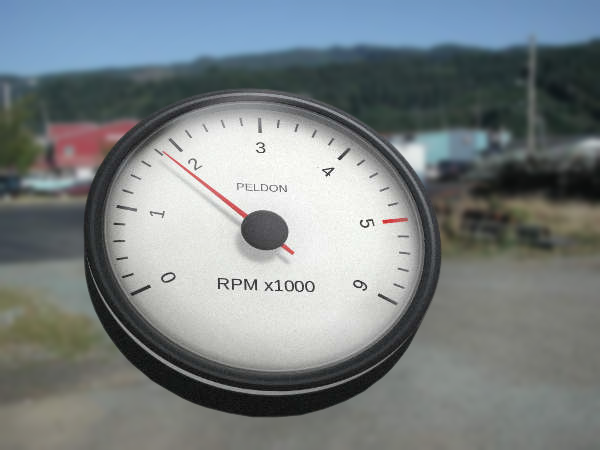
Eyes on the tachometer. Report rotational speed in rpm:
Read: 1800 rpm
